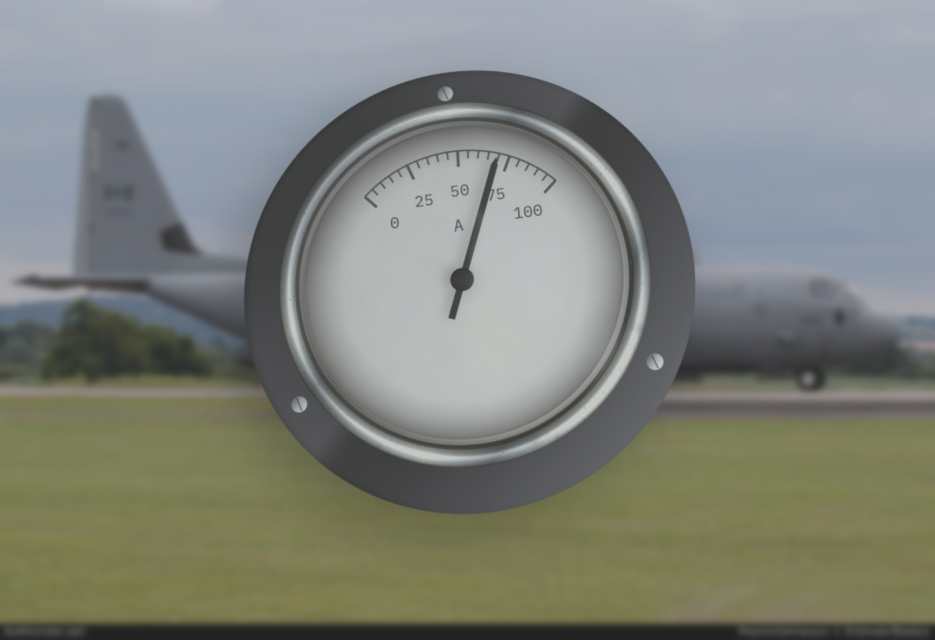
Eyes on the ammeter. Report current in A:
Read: 70 A
